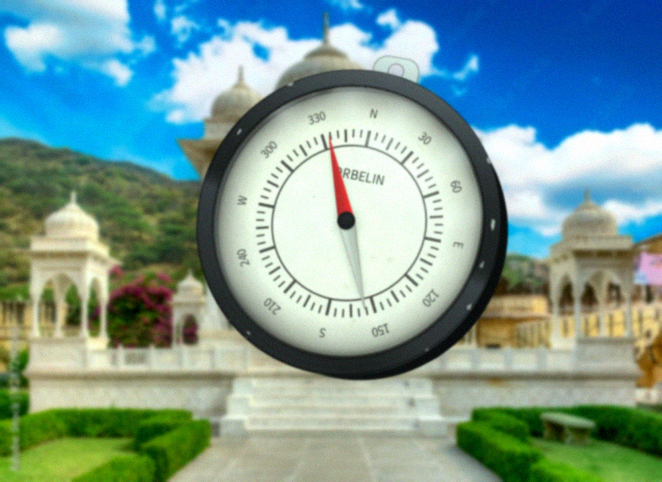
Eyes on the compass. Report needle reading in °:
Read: 335 °
